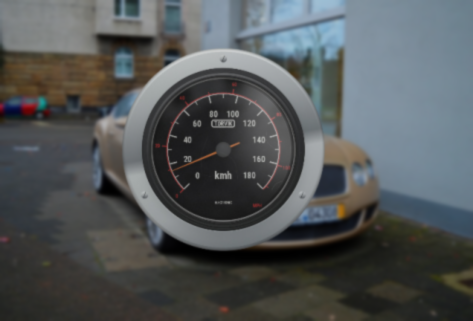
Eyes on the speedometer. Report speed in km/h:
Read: 15 km/h
